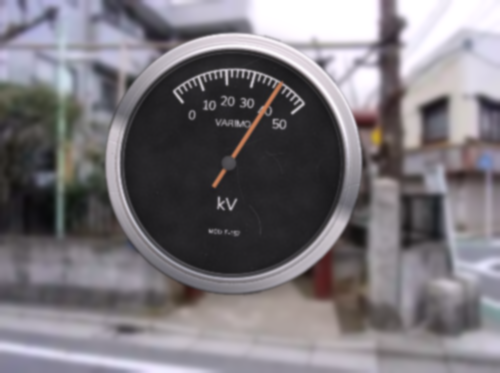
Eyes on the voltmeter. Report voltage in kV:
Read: 40 kV
